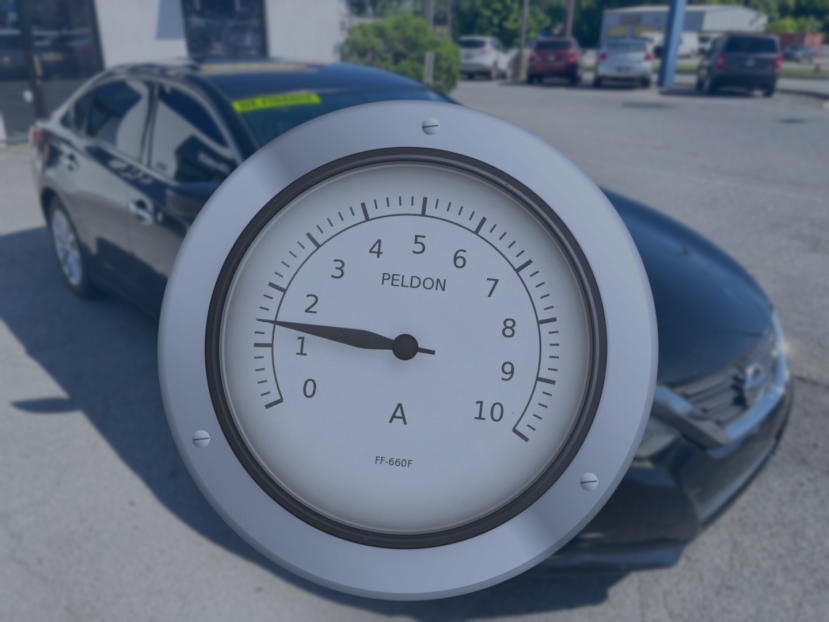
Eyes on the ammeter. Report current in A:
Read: 1.4 A
